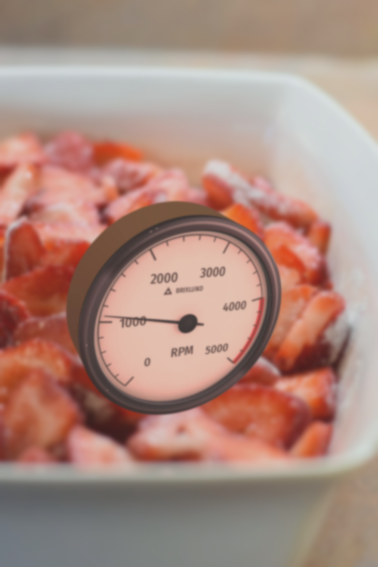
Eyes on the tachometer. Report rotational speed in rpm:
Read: 1100 rpm
